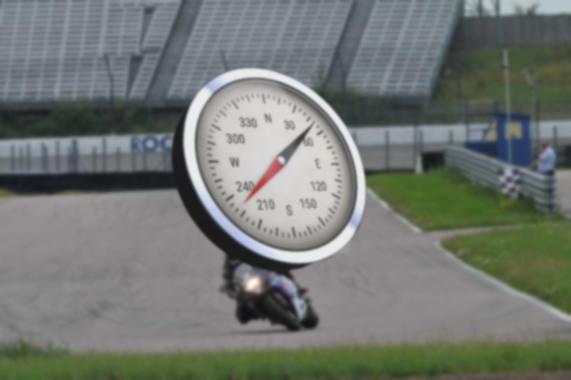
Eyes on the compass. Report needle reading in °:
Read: 230 °
